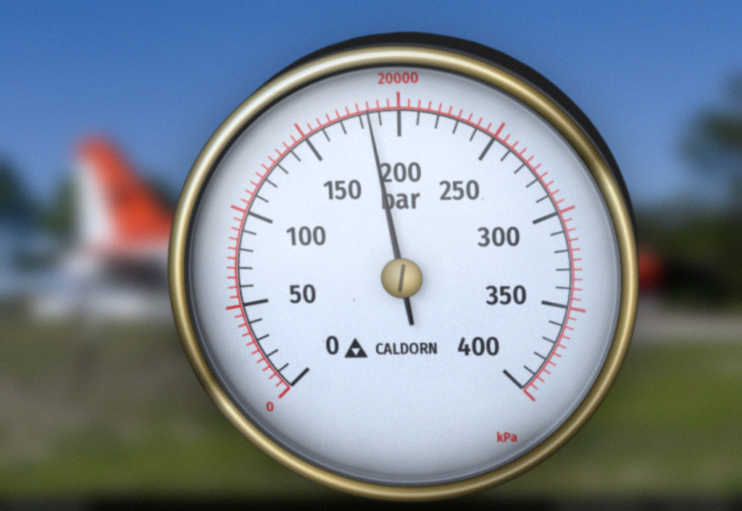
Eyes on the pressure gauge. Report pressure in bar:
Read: 185 bar
